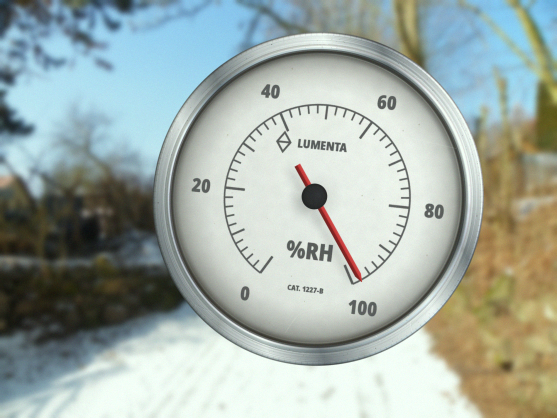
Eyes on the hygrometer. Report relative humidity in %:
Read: 98 %
